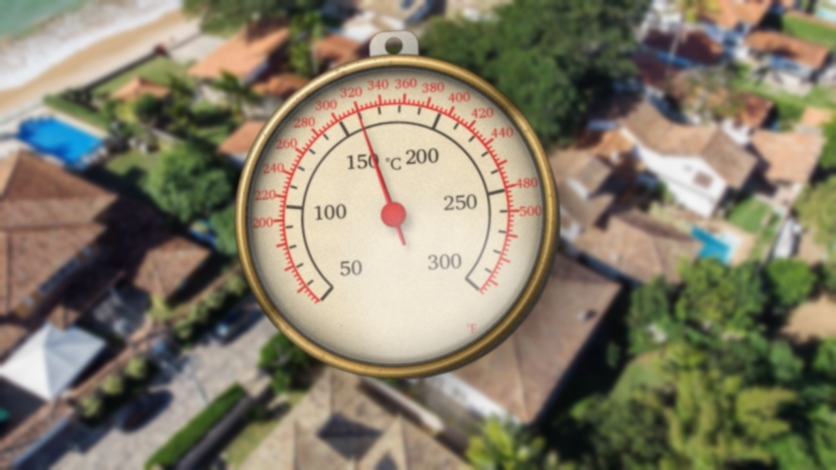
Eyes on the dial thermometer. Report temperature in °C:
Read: 160 °C
